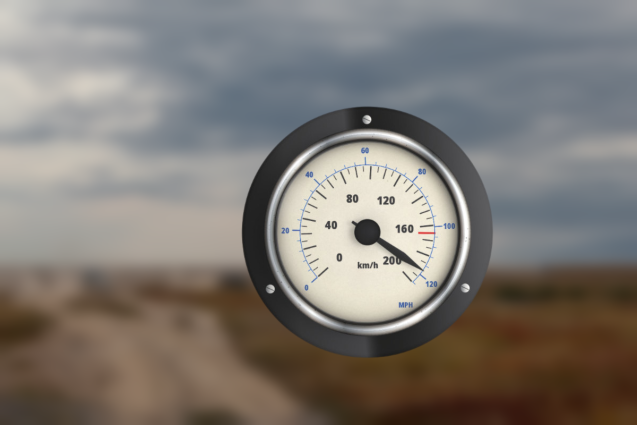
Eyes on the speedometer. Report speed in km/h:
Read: 190 km/h
